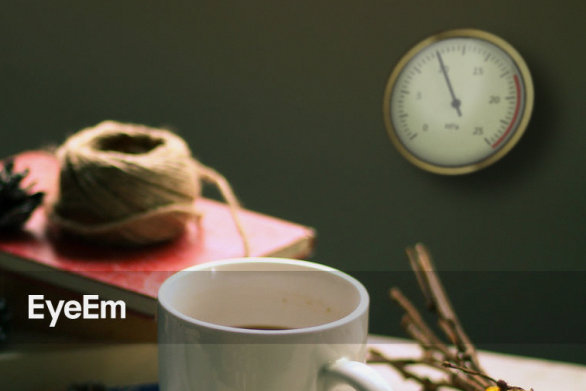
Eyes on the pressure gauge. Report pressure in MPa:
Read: 10 MPa
